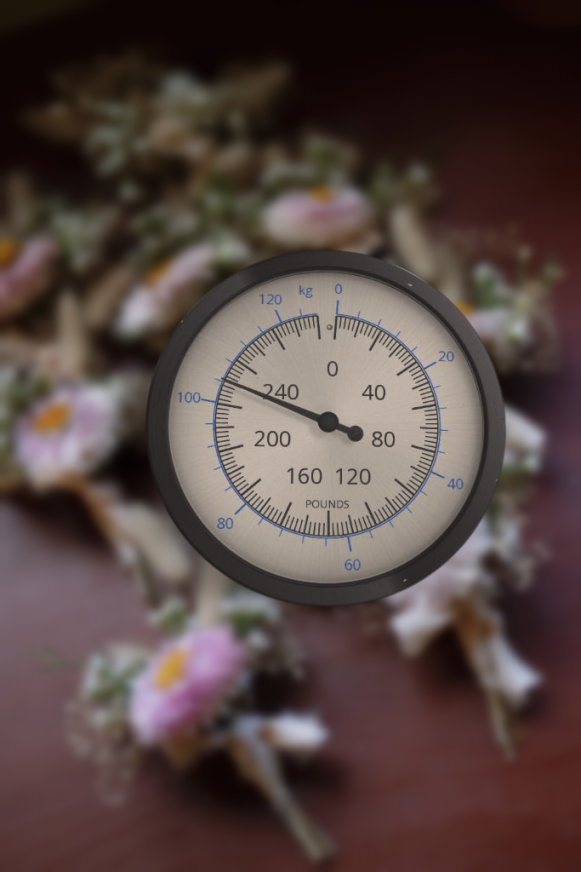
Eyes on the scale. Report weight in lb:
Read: 230 lb
